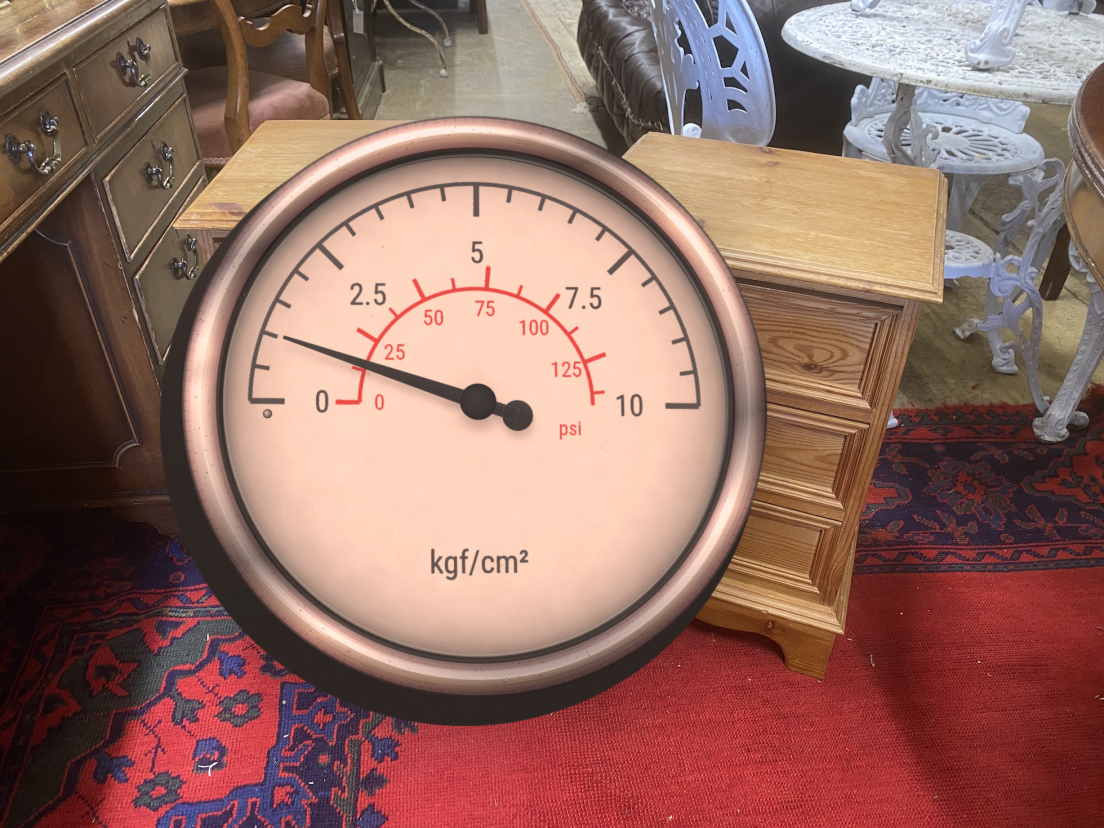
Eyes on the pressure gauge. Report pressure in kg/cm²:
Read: 1 kg/cm²
